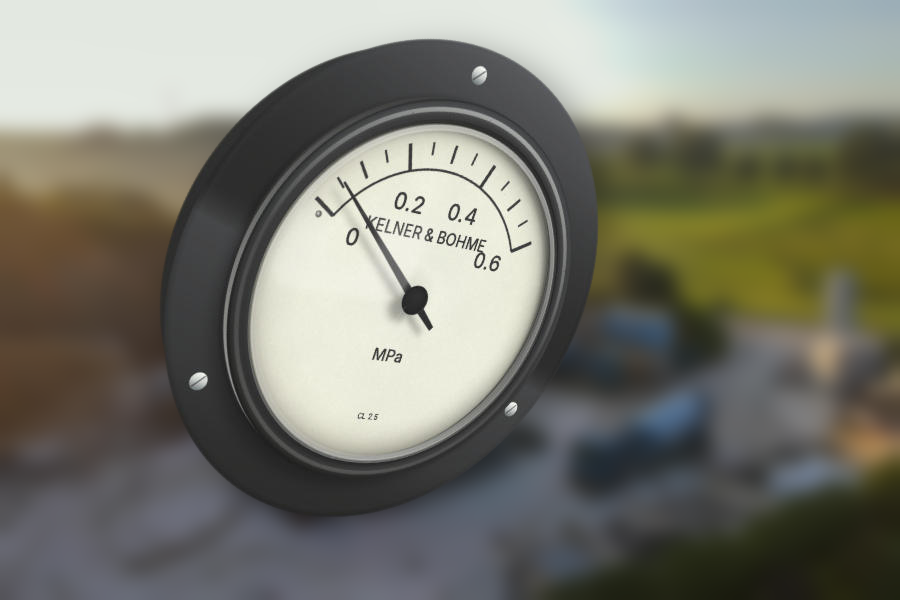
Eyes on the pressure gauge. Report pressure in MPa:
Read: 0.05 MPa
